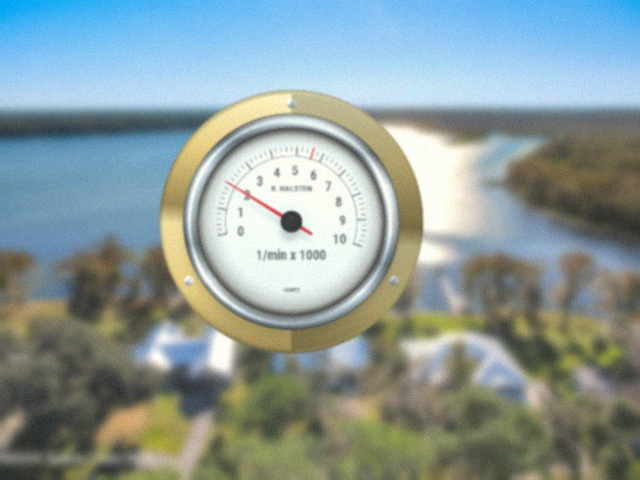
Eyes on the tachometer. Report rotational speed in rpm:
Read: 2000 rpm
